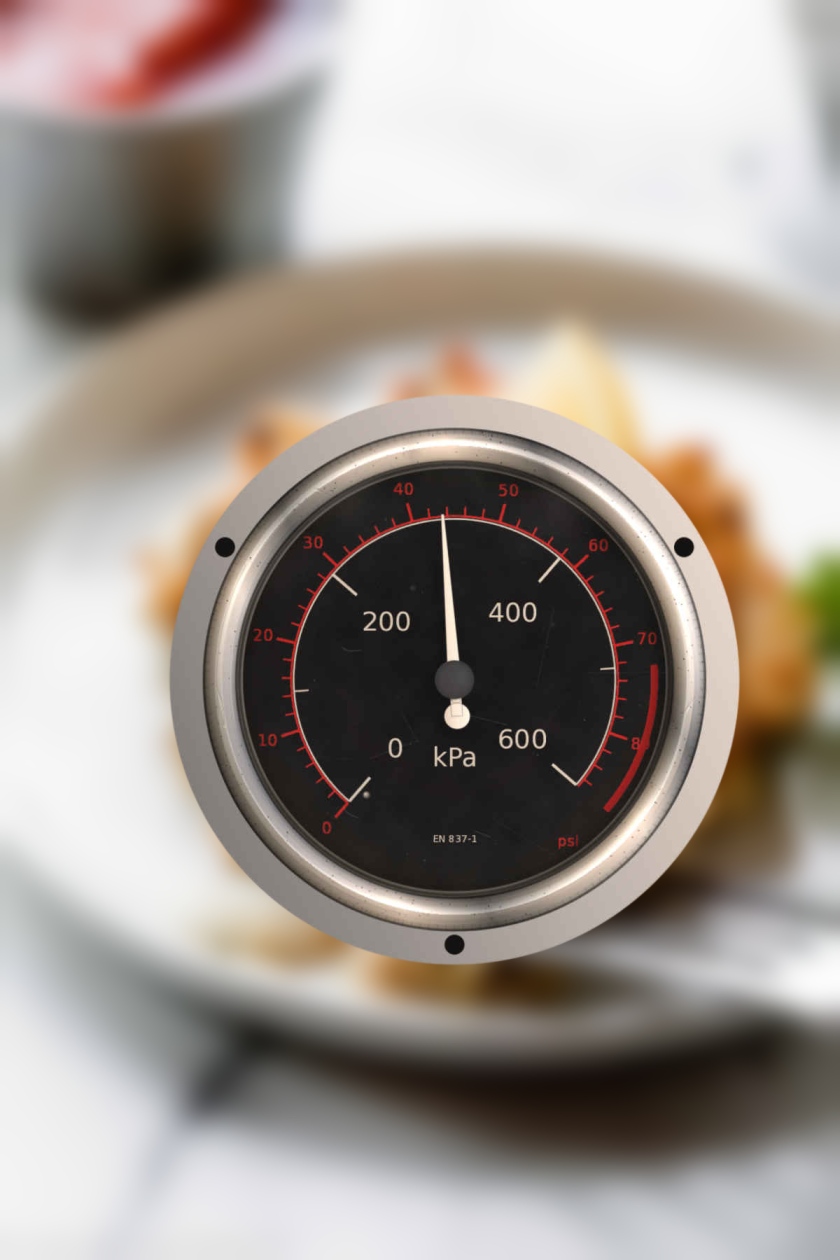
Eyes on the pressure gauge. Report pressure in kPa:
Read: 300 kPa
